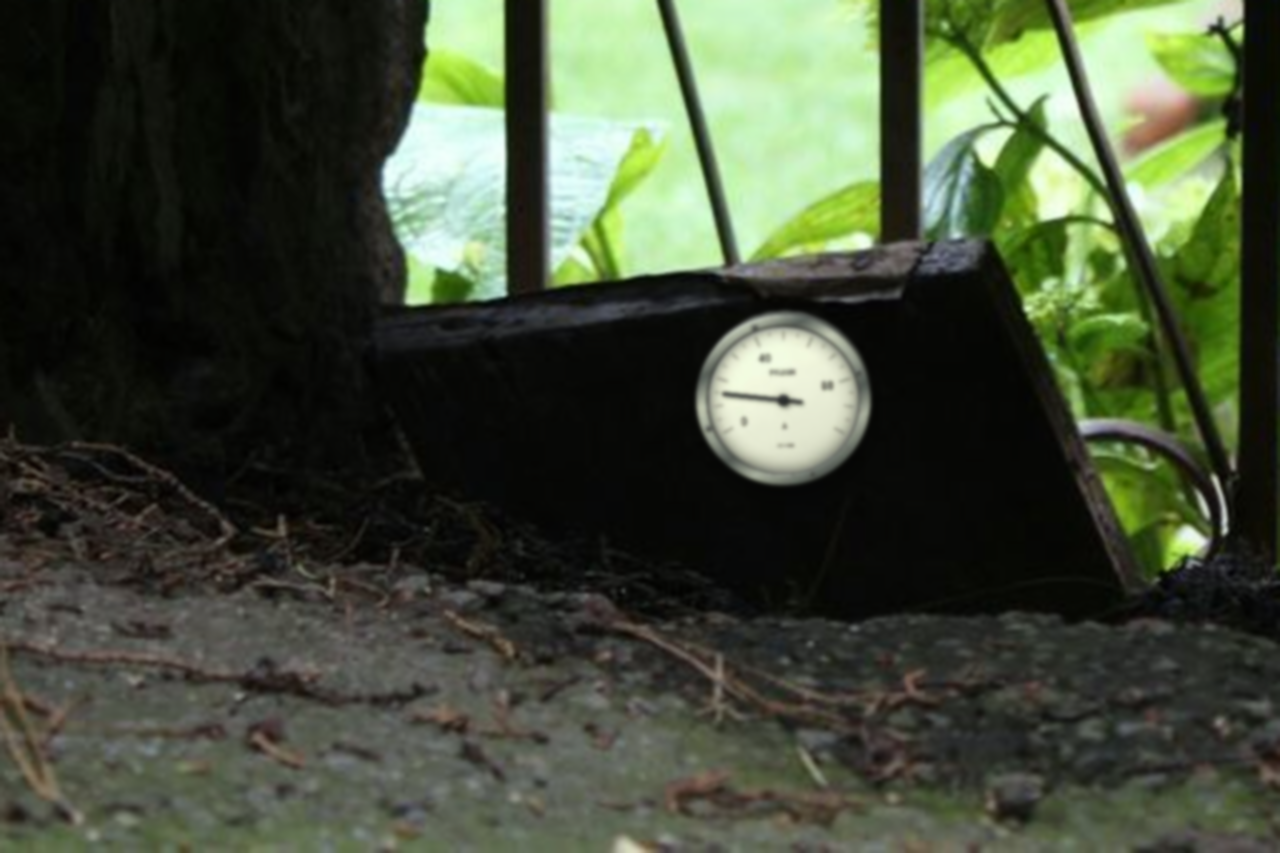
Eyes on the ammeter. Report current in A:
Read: 15 A
